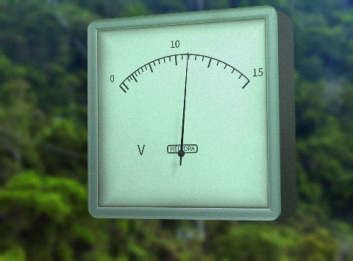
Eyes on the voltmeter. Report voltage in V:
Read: 11 V
